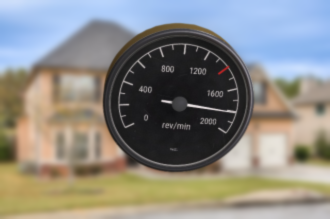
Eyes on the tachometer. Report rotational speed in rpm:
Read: 1800 rpm
